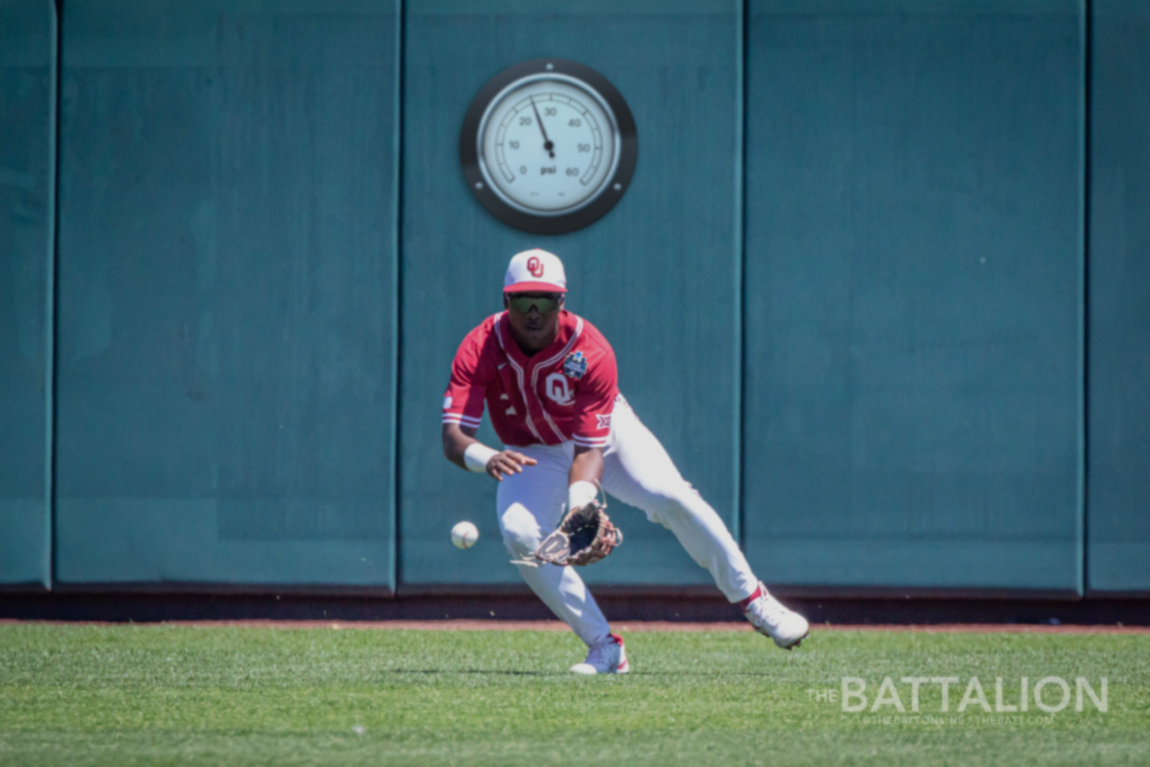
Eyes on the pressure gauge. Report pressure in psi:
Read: 25 psi
